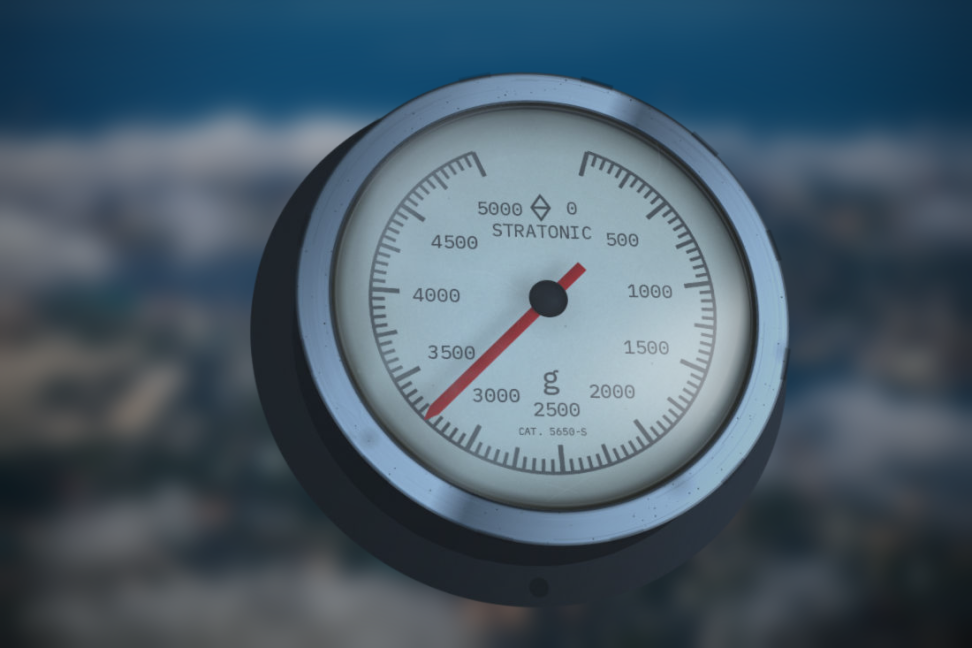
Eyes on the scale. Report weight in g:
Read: 3250 g
